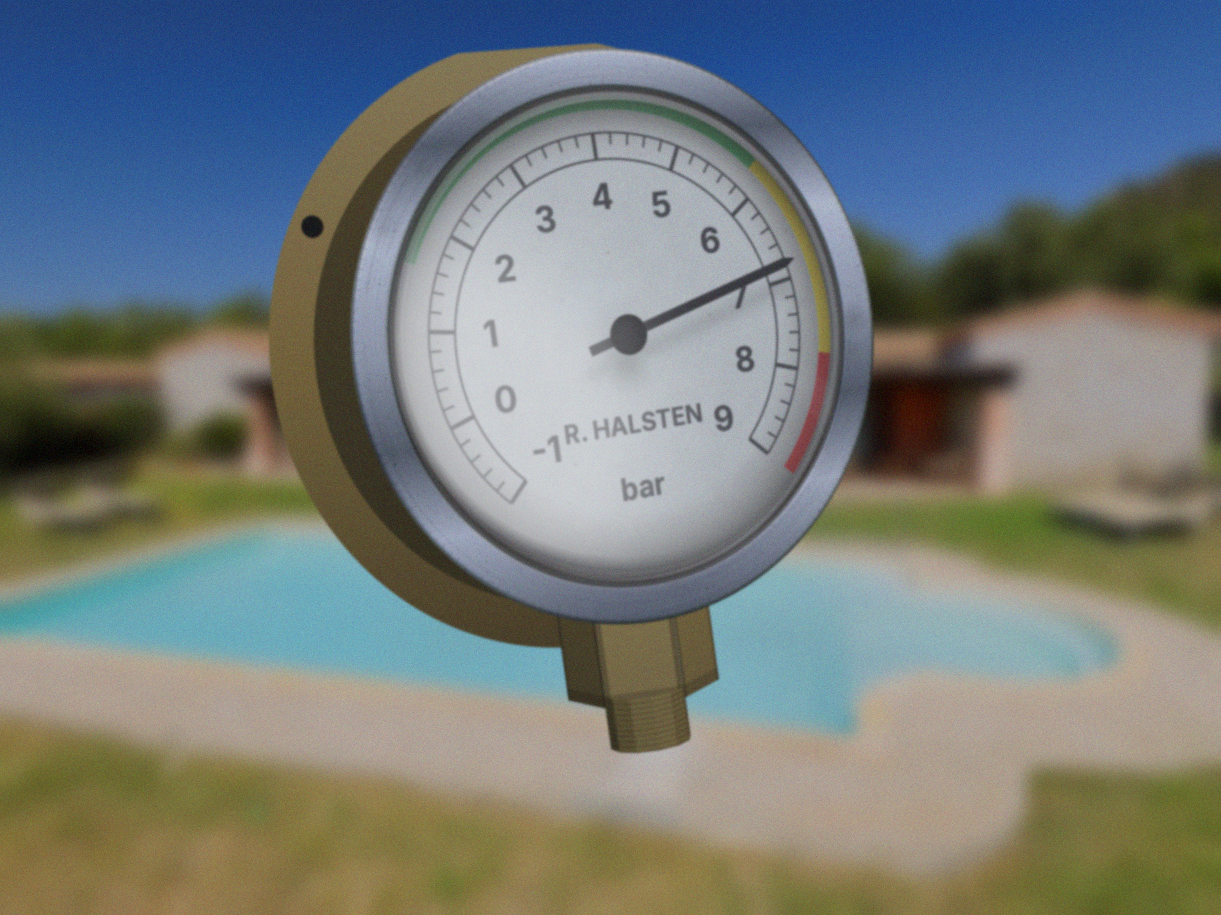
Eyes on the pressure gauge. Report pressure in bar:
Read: 6.8 bar
